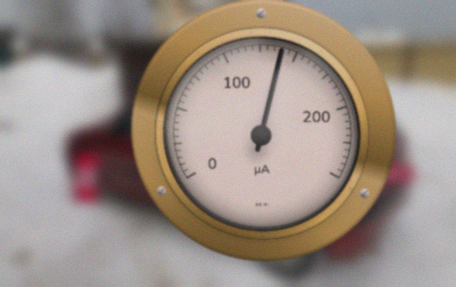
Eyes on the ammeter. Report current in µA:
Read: 140 µA
